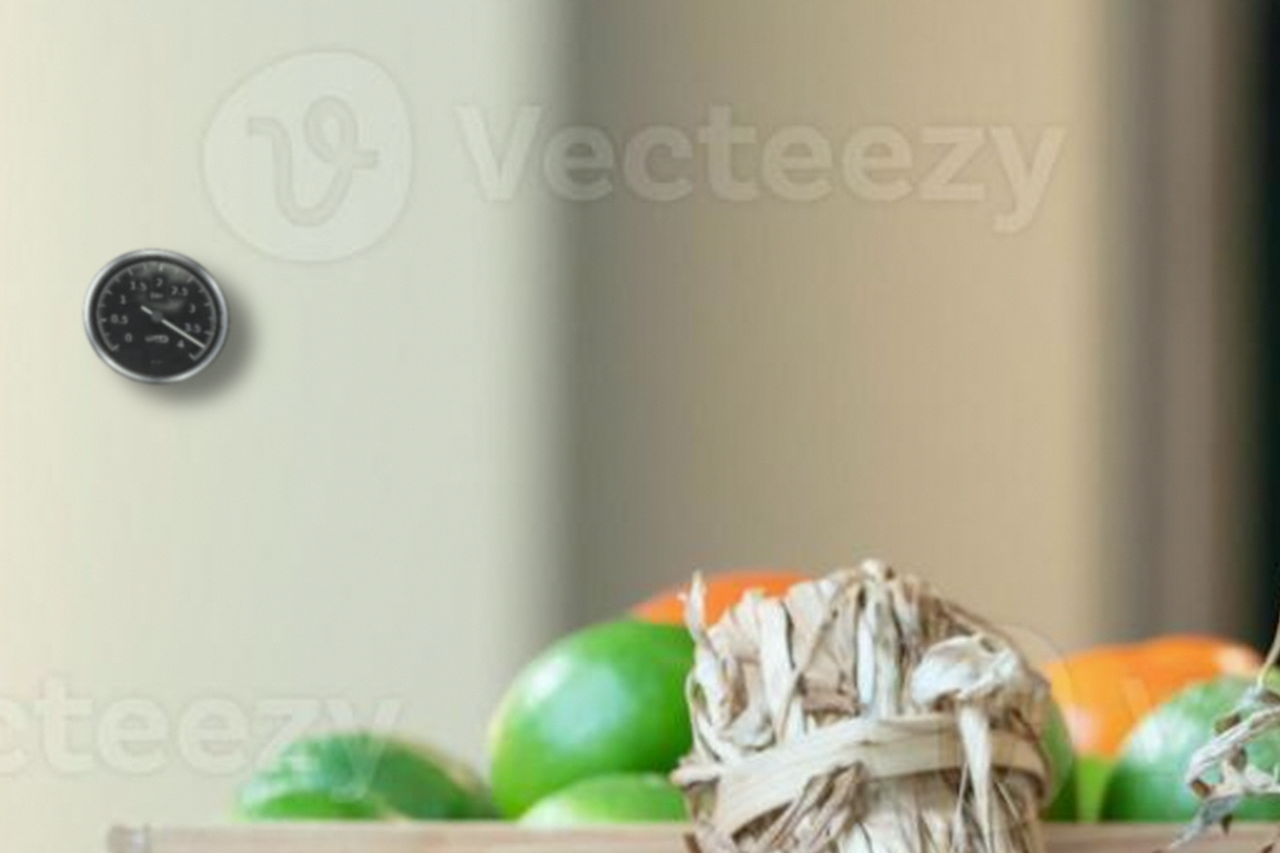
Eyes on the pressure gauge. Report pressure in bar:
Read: 3.75 bar
